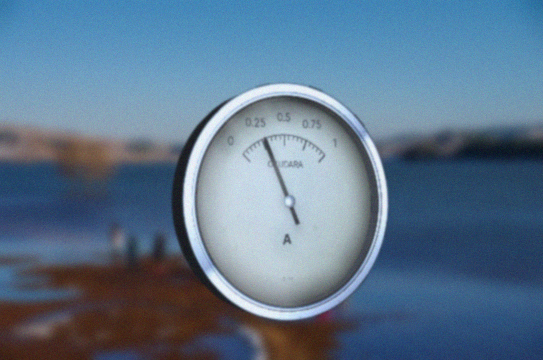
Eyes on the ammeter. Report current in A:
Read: 0.25 A
